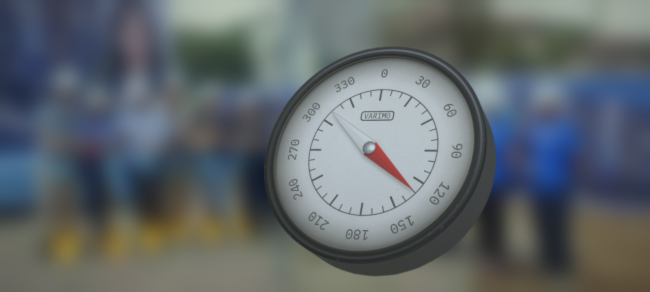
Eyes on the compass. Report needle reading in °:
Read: 130 °
